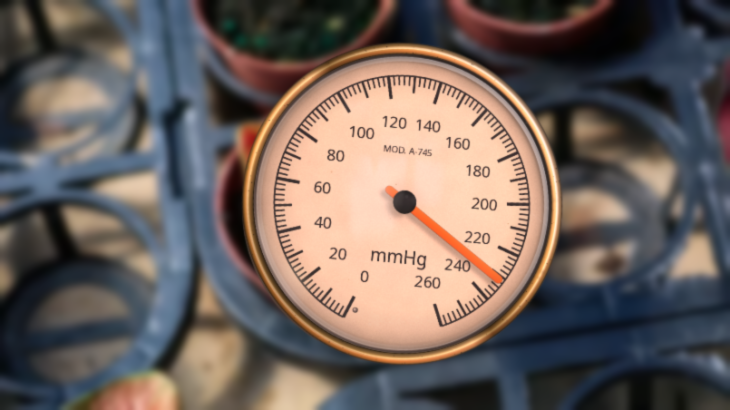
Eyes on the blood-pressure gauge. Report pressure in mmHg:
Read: 232 mmHg
